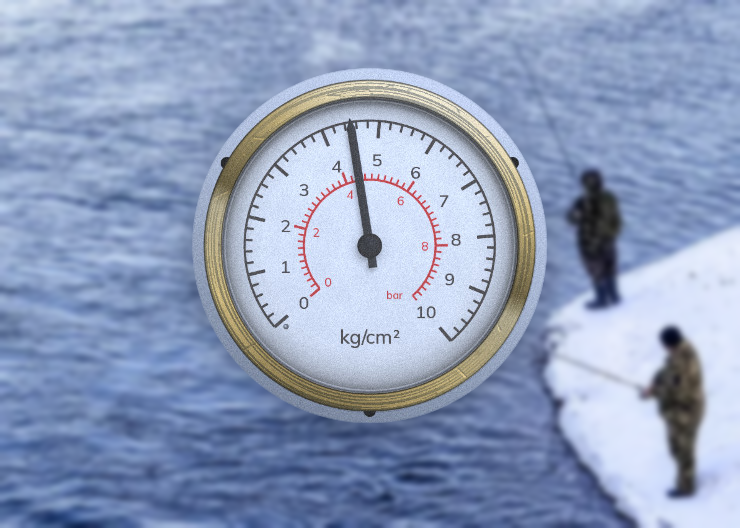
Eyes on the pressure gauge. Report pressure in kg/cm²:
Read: 4.5 kg/cm²
